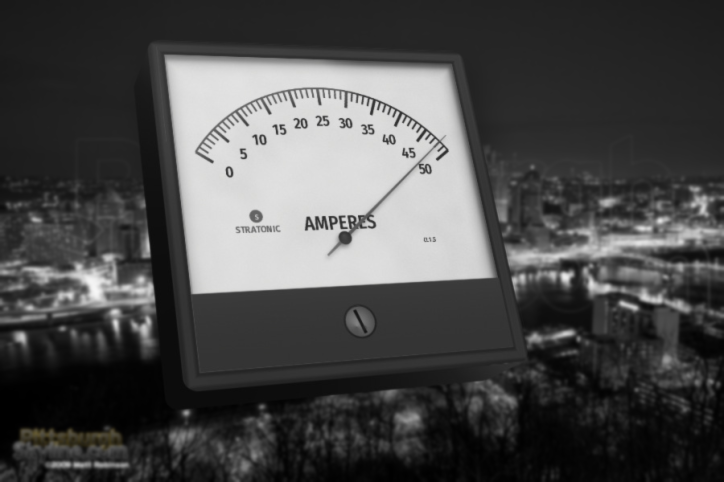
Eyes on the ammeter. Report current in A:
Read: 48 A
